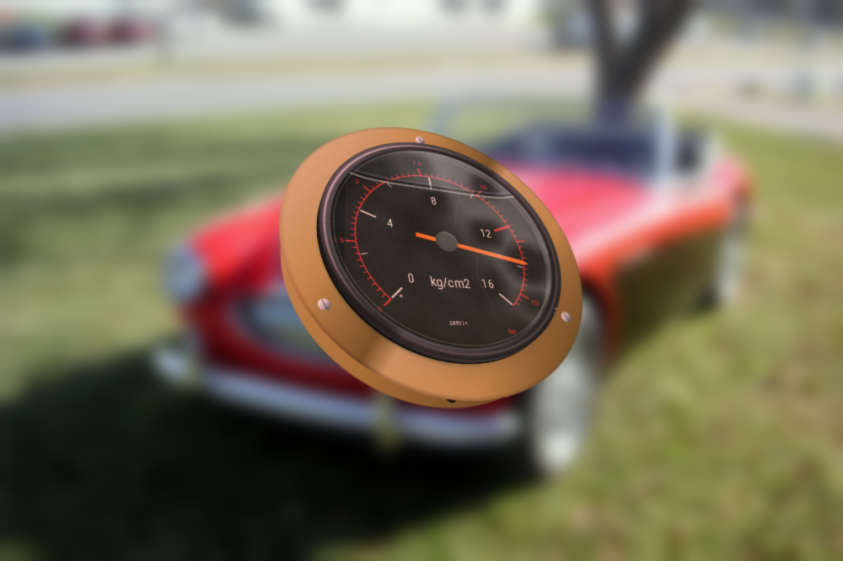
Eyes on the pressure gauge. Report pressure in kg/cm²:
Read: 14 kg/cm²
